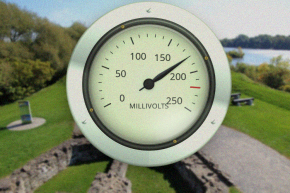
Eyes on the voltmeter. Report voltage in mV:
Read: 180 mV
